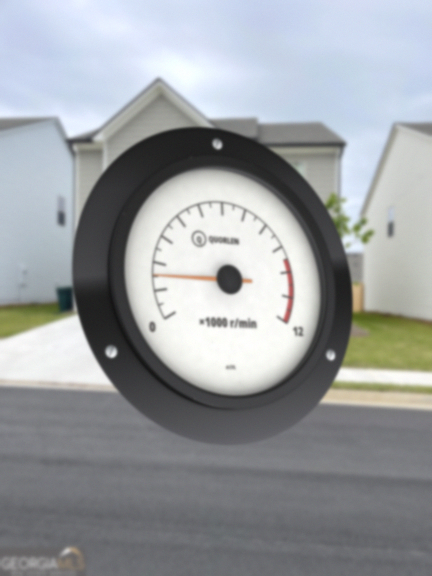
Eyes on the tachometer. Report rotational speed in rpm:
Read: 1500 rpm
